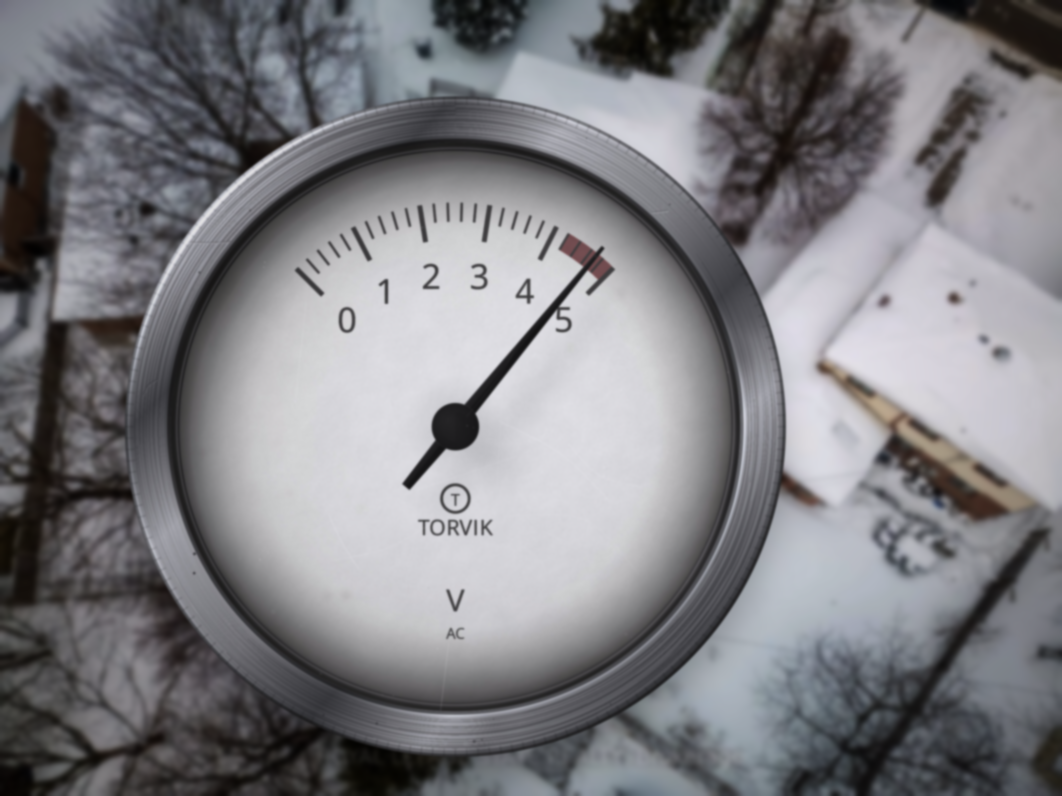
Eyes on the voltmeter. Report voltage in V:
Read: 4.7 V
